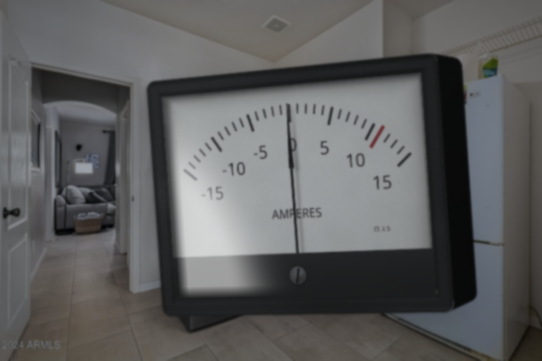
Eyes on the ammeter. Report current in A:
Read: 0 A
